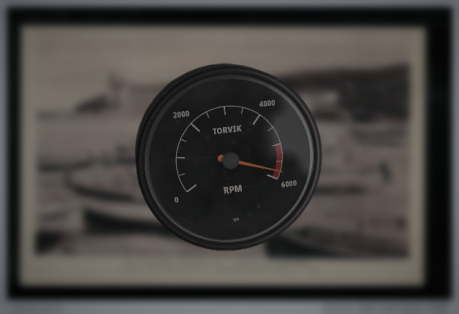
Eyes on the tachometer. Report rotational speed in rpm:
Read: 5750 rpm
